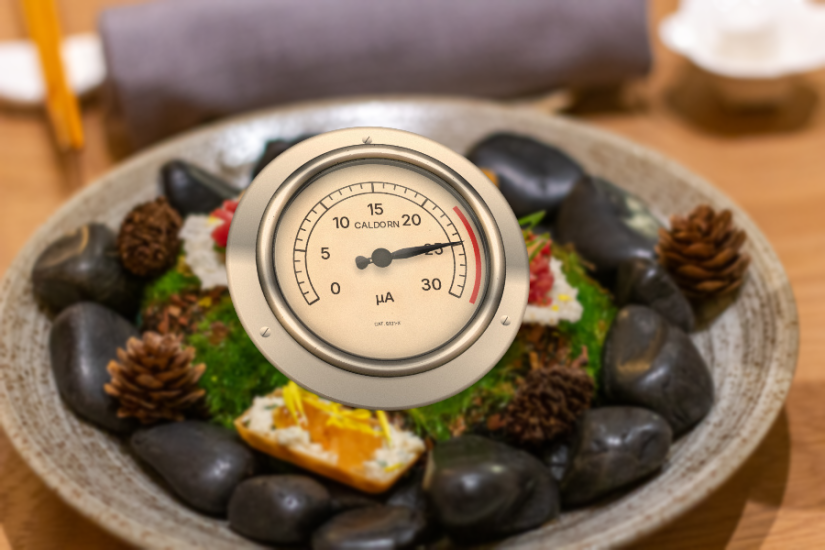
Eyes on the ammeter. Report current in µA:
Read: 25 µA
